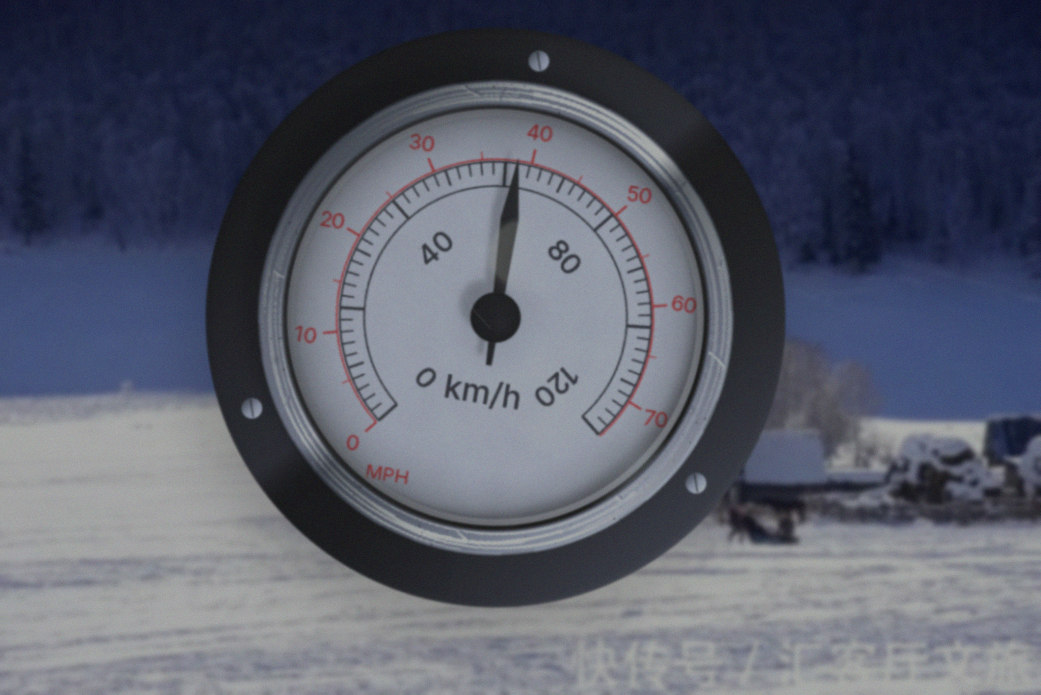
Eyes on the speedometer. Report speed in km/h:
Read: 62 km/h
